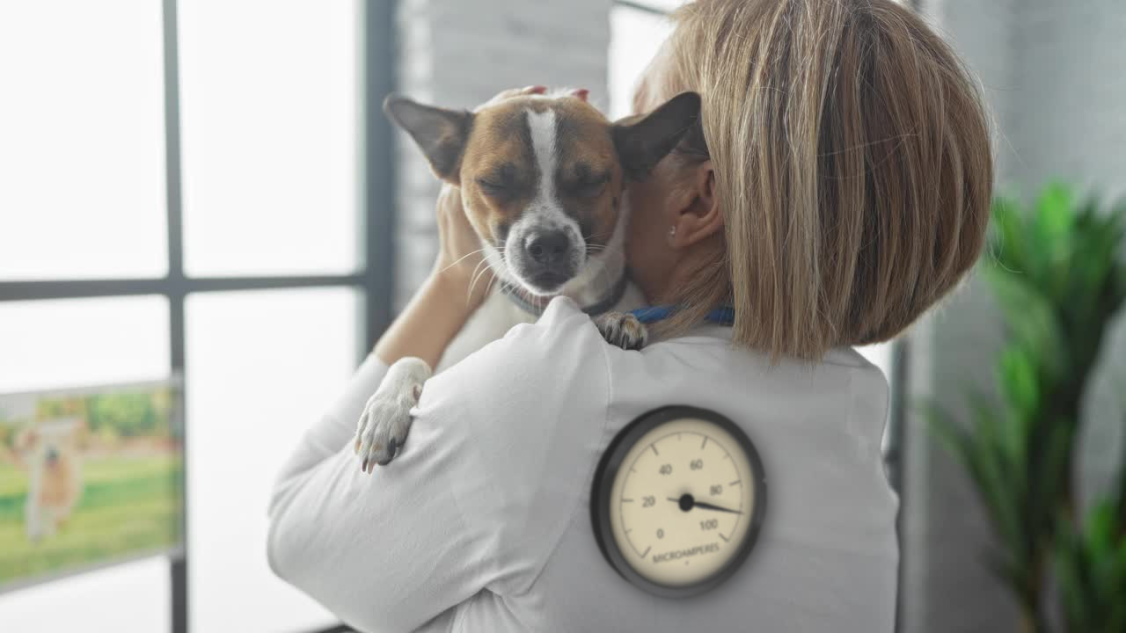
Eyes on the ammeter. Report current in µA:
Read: 90 µA
